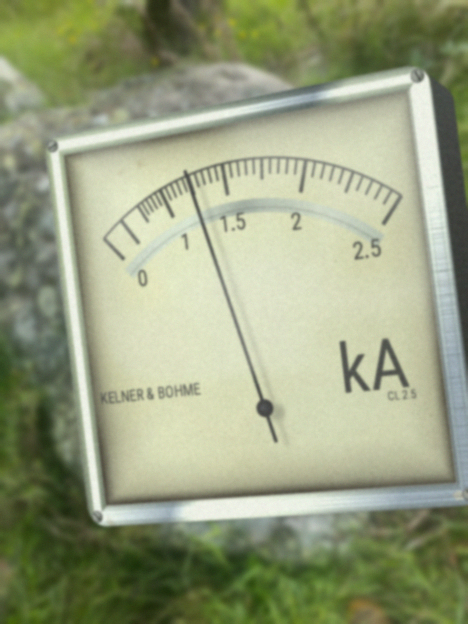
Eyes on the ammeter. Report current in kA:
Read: 1.25 kA
